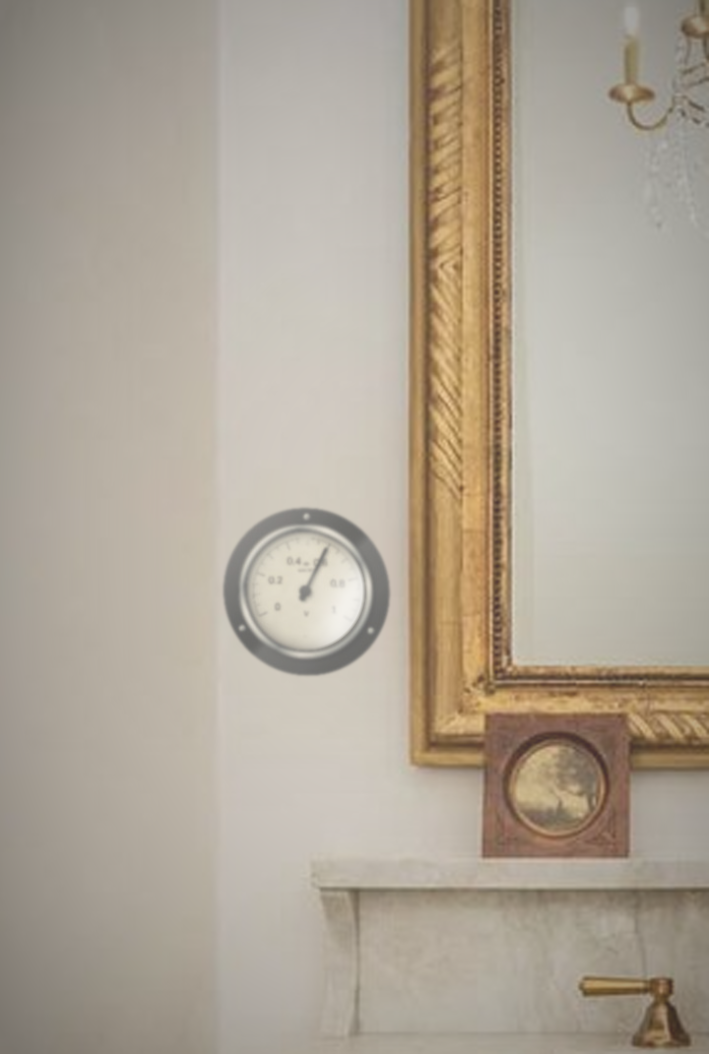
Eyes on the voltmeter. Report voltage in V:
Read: 0.6 V
